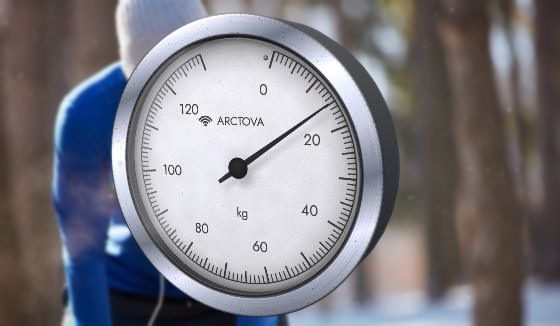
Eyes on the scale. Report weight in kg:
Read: 15 kg
